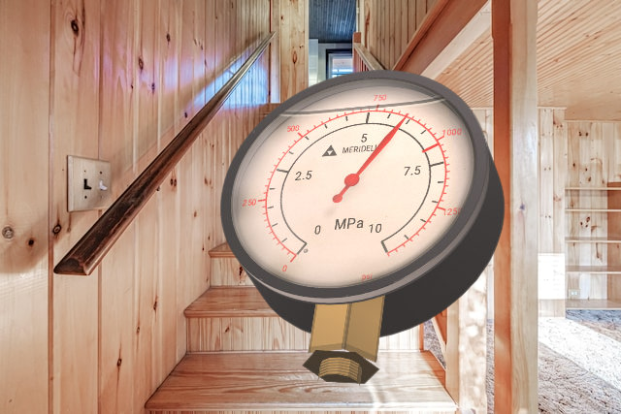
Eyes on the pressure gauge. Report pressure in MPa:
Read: 6 MPa
